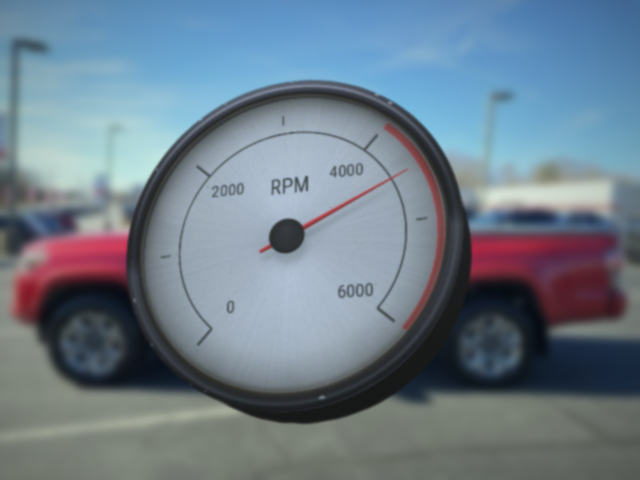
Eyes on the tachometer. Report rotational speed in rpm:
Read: 4500 rpm
